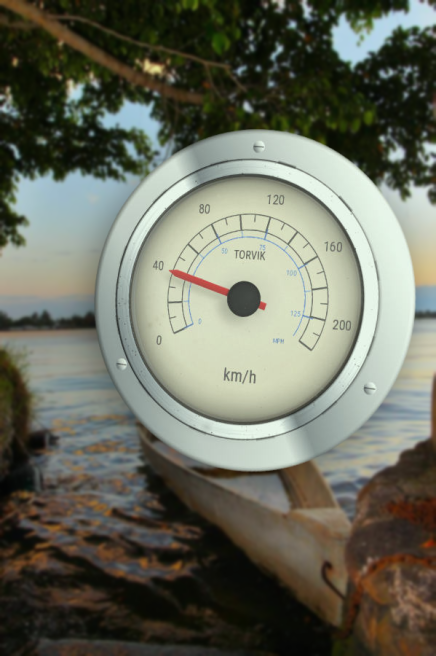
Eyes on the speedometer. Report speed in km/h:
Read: 40 km/h
